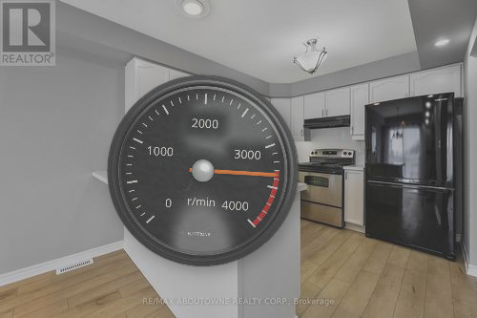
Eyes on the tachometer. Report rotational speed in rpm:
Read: 3350 rpm
